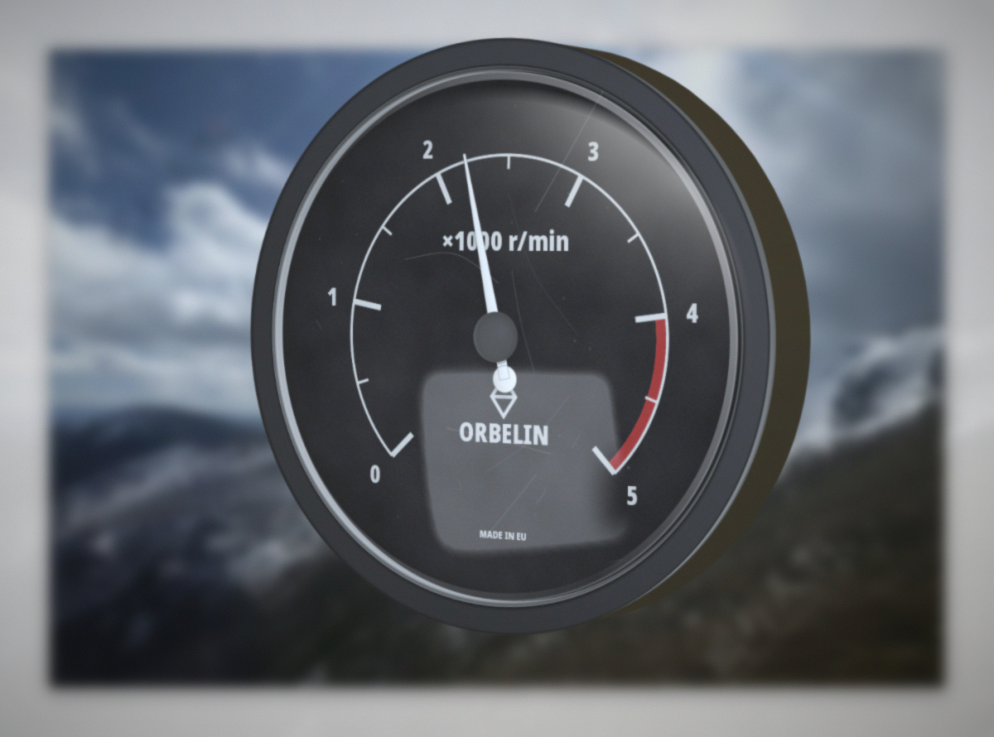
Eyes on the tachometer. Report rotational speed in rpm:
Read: 2250 rpm
